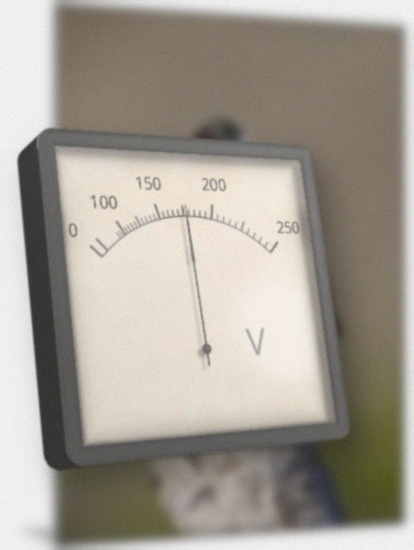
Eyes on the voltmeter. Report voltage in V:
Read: 175 V
